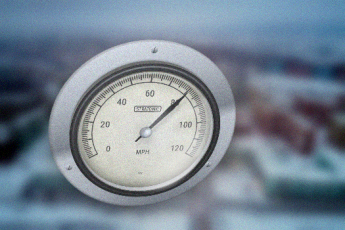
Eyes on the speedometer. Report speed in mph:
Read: 80 mph
